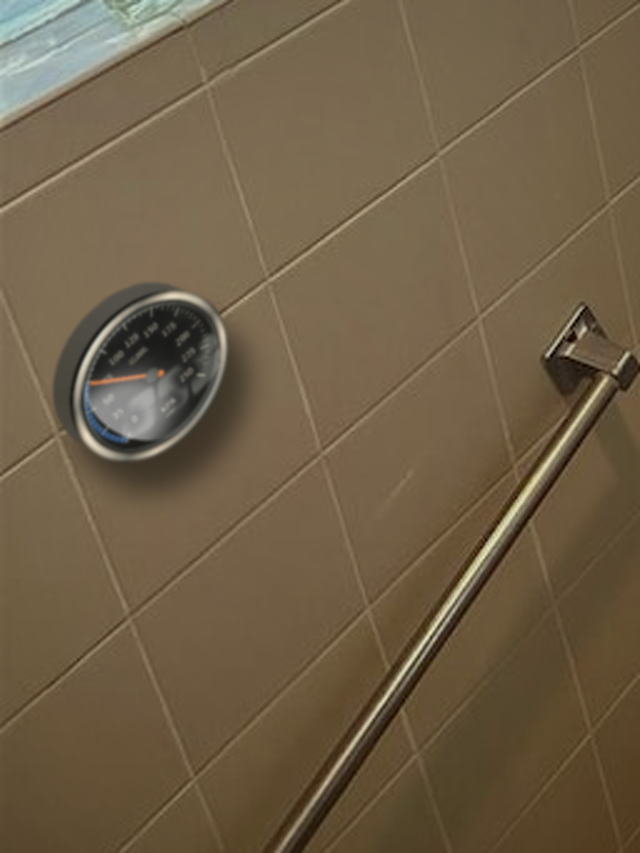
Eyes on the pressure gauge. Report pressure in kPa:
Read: 75 kPa
